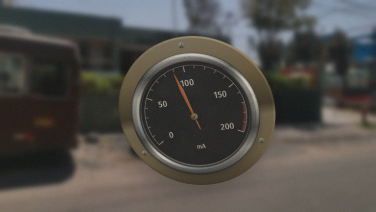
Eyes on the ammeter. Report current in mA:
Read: 90 mA
